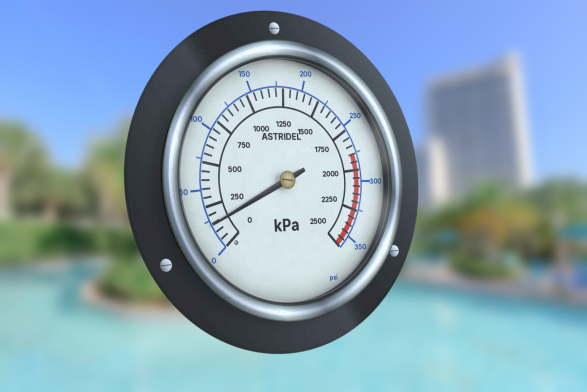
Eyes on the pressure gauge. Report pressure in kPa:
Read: 150 kPa
